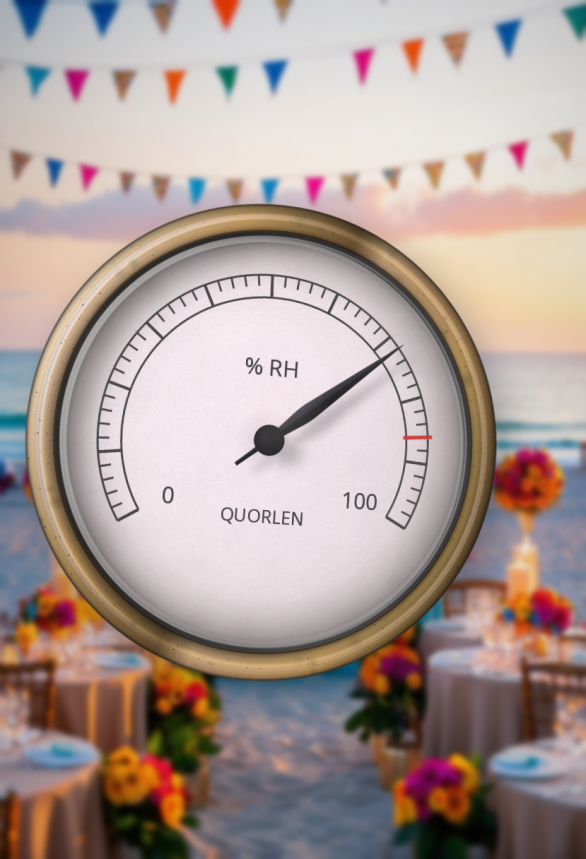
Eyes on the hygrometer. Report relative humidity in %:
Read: 72 %
